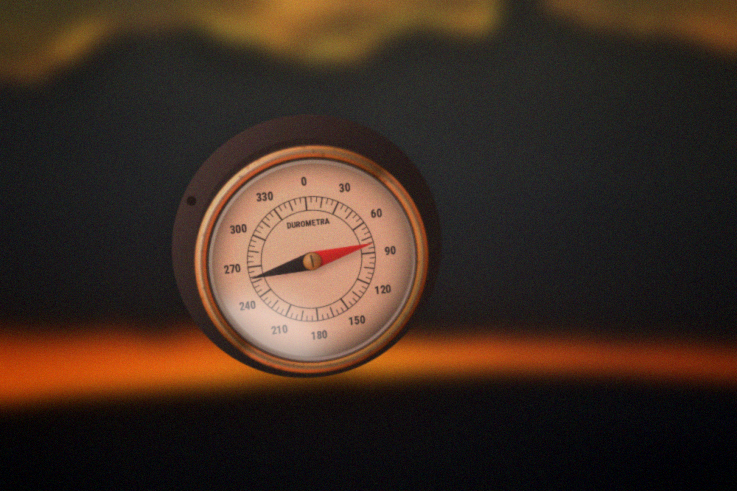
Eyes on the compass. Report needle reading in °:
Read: 80 °
